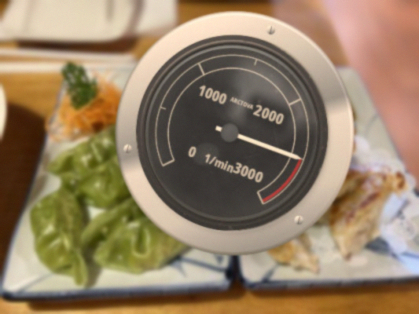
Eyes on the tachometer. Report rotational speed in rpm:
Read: 2500 rpm
